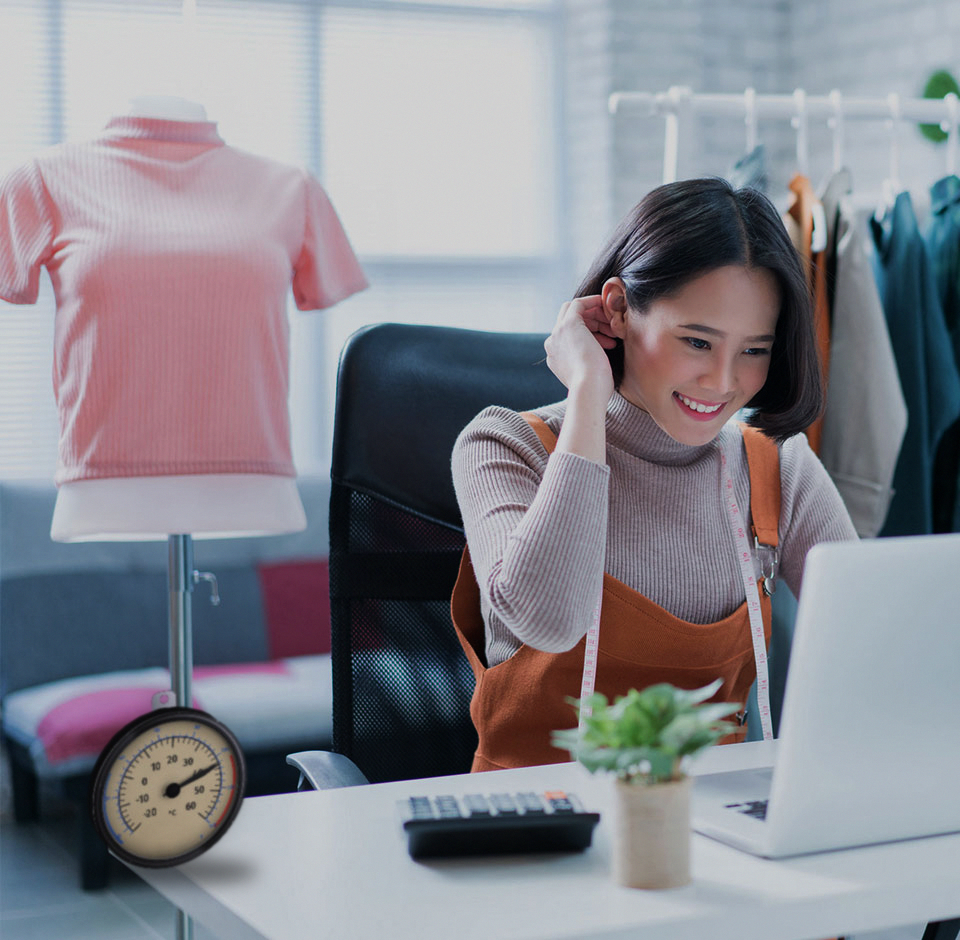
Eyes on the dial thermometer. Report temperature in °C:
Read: 40 °C
